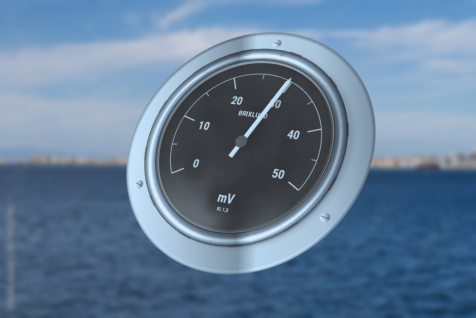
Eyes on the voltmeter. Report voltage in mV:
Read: 30 mV
